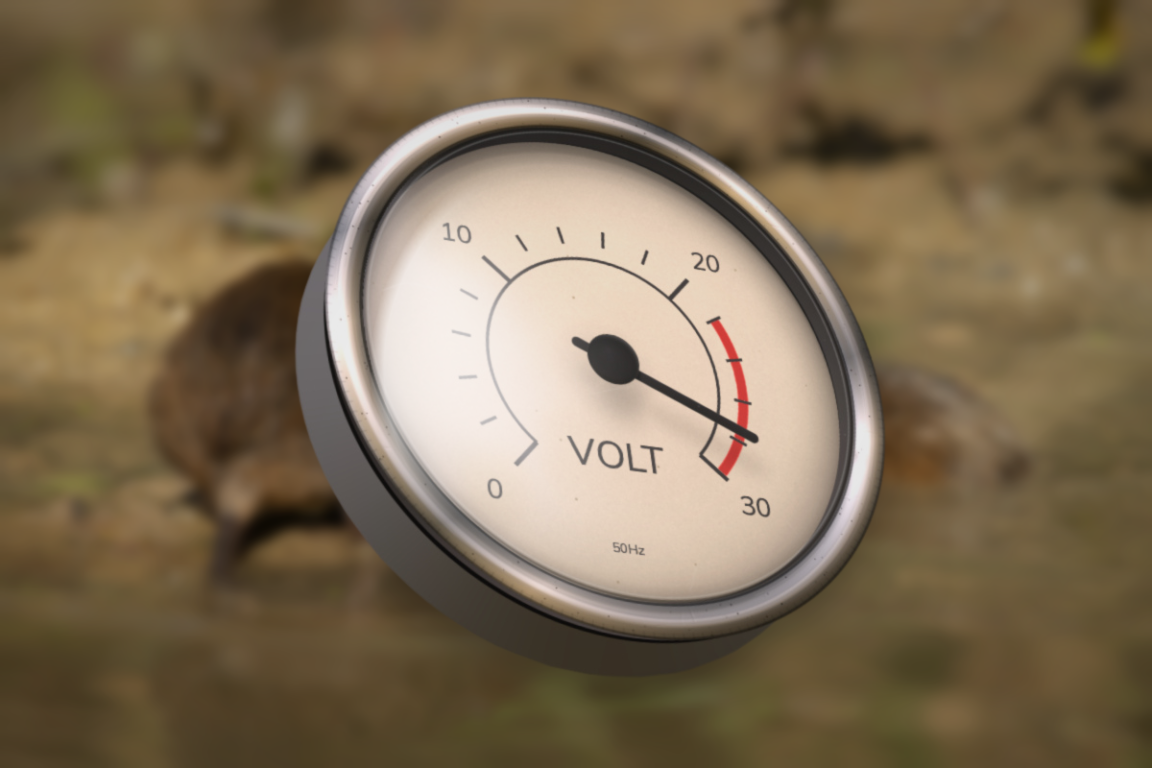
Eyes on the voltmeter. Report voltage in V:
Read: 28 V
